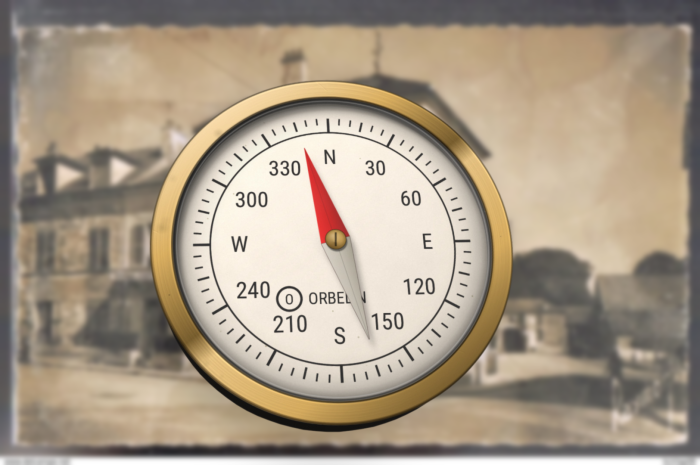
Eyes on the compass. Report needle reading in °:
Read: 345 °
